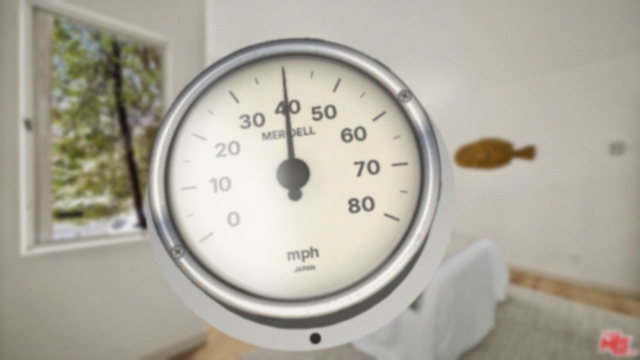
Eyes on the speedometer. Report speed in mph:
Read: 40 mph
